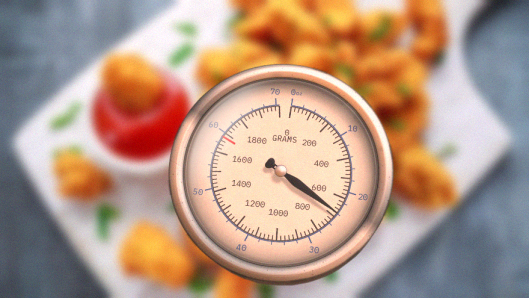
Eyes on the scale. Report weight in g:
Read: 680 g
